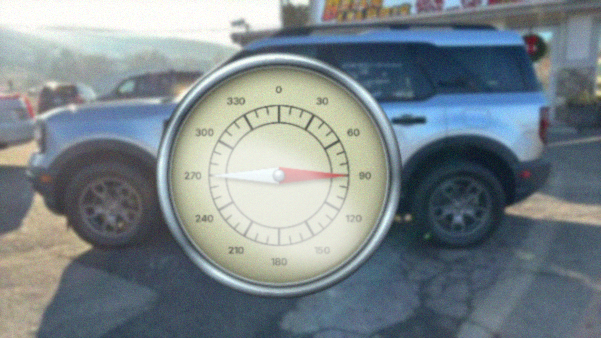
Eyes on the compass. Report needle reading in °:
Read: 90 °
